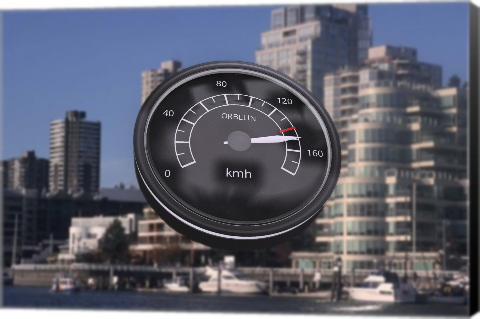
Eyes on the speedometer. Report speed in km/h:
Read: 150 km/h
